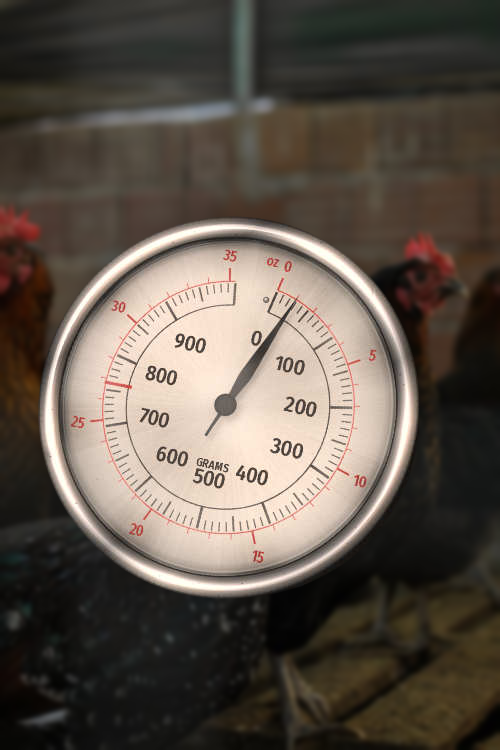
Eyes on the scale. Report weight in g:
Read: 30 g
